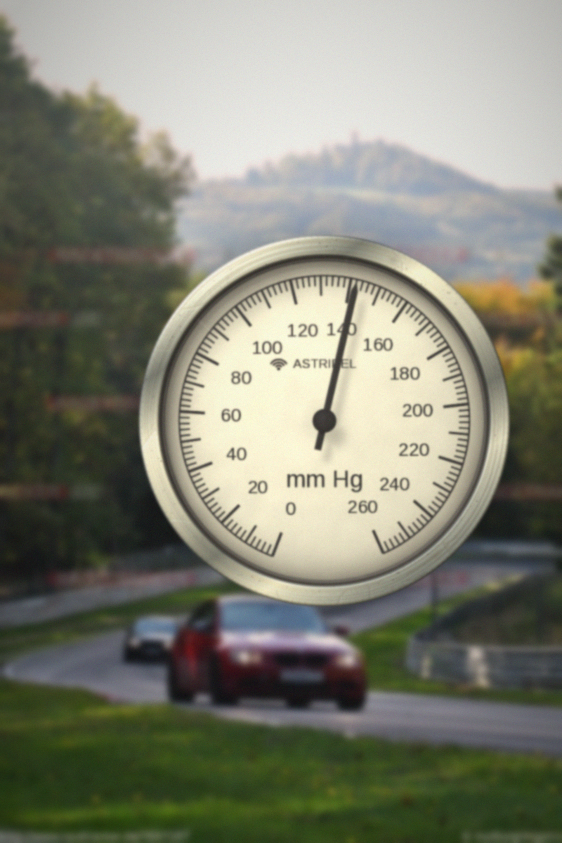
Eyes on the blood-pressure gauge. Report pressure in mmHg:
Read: 142 mmHg
